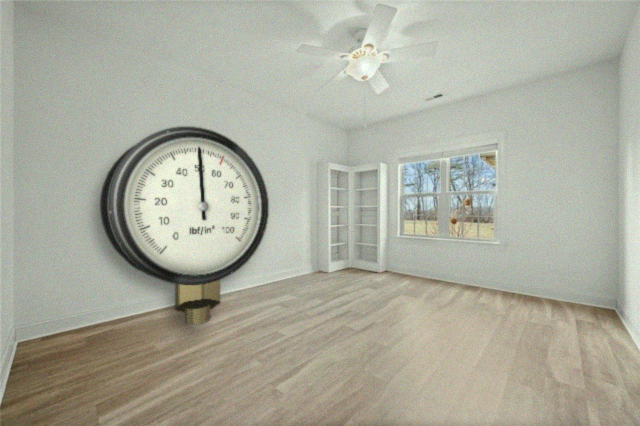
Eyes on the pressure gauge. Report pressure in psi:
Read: 50 psi
